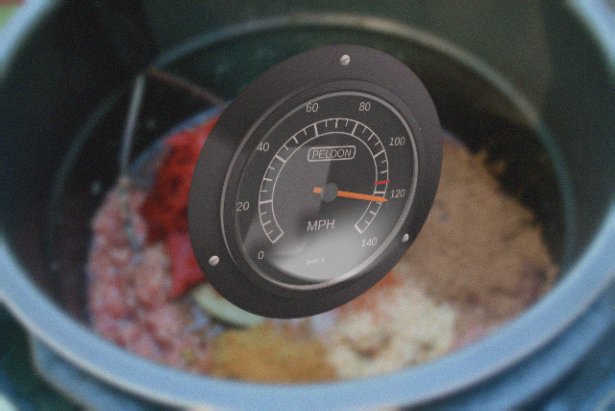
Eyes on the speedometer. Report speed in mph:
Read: 122.5 mph
